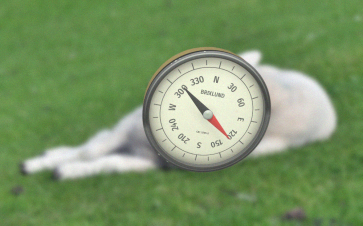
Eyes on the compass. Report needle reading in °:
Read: 127.5 °
